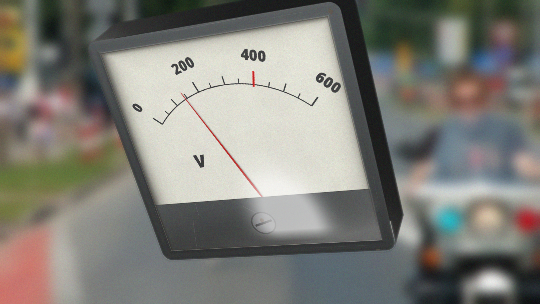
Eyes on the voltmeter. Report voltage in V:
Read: 150 V
